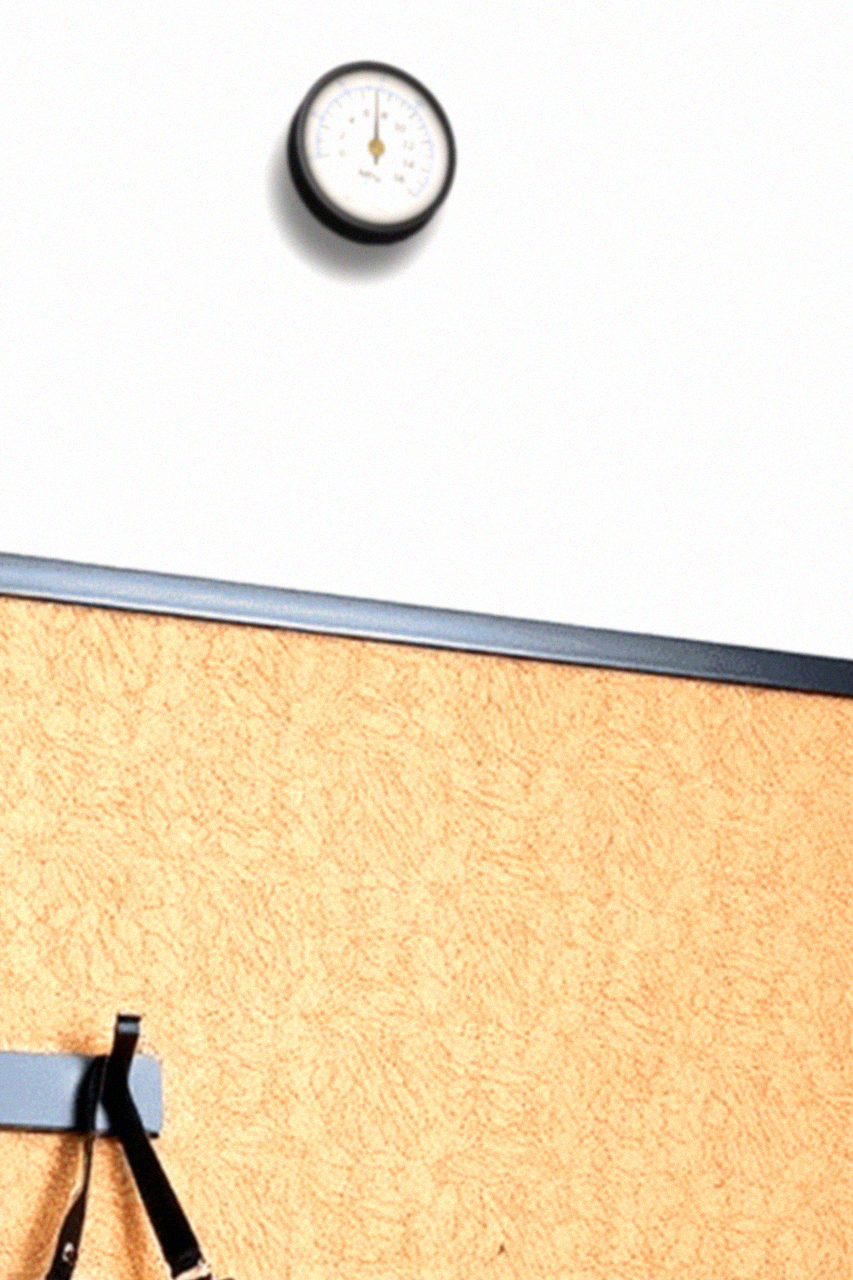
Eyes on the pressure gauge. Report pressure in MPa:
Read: 7 MPa
